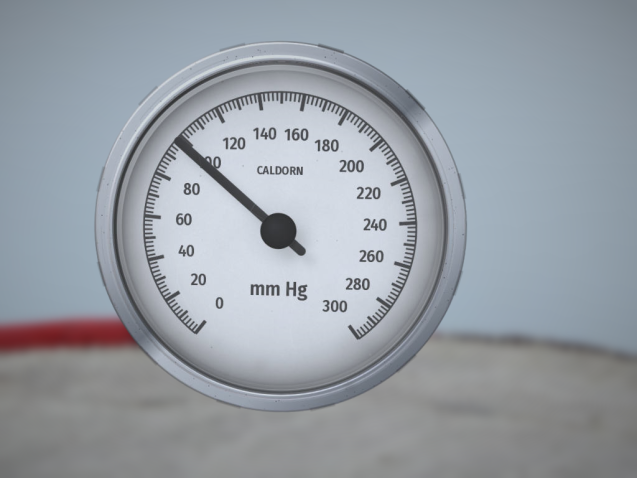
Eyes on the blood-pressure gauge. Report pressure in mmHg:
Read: 98 mmHg
